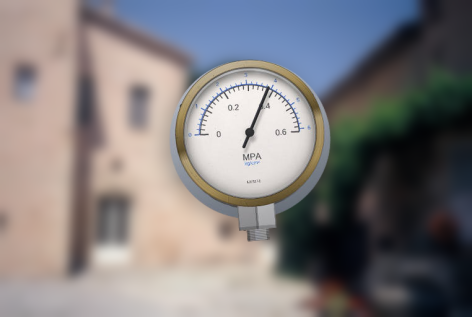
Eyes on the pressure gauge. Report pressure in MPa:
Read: 0.38 MPa
